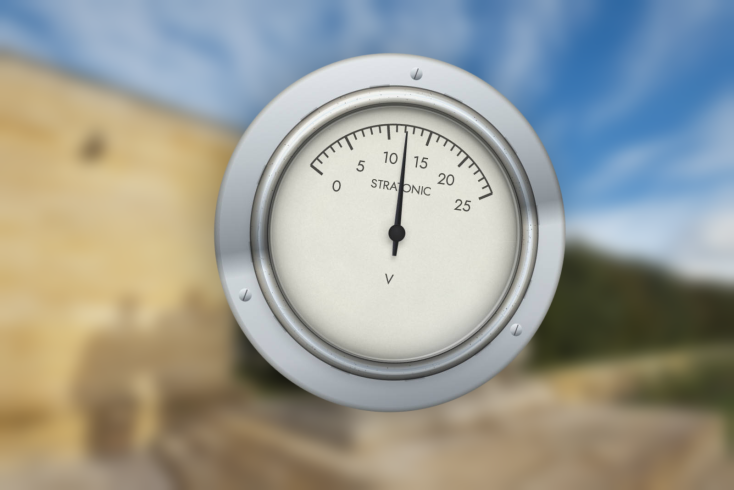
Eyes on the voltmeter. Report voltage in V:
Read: 12 V
